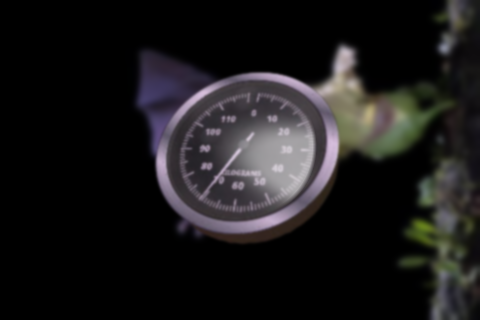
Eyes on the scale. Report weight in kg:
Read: 70 kg
